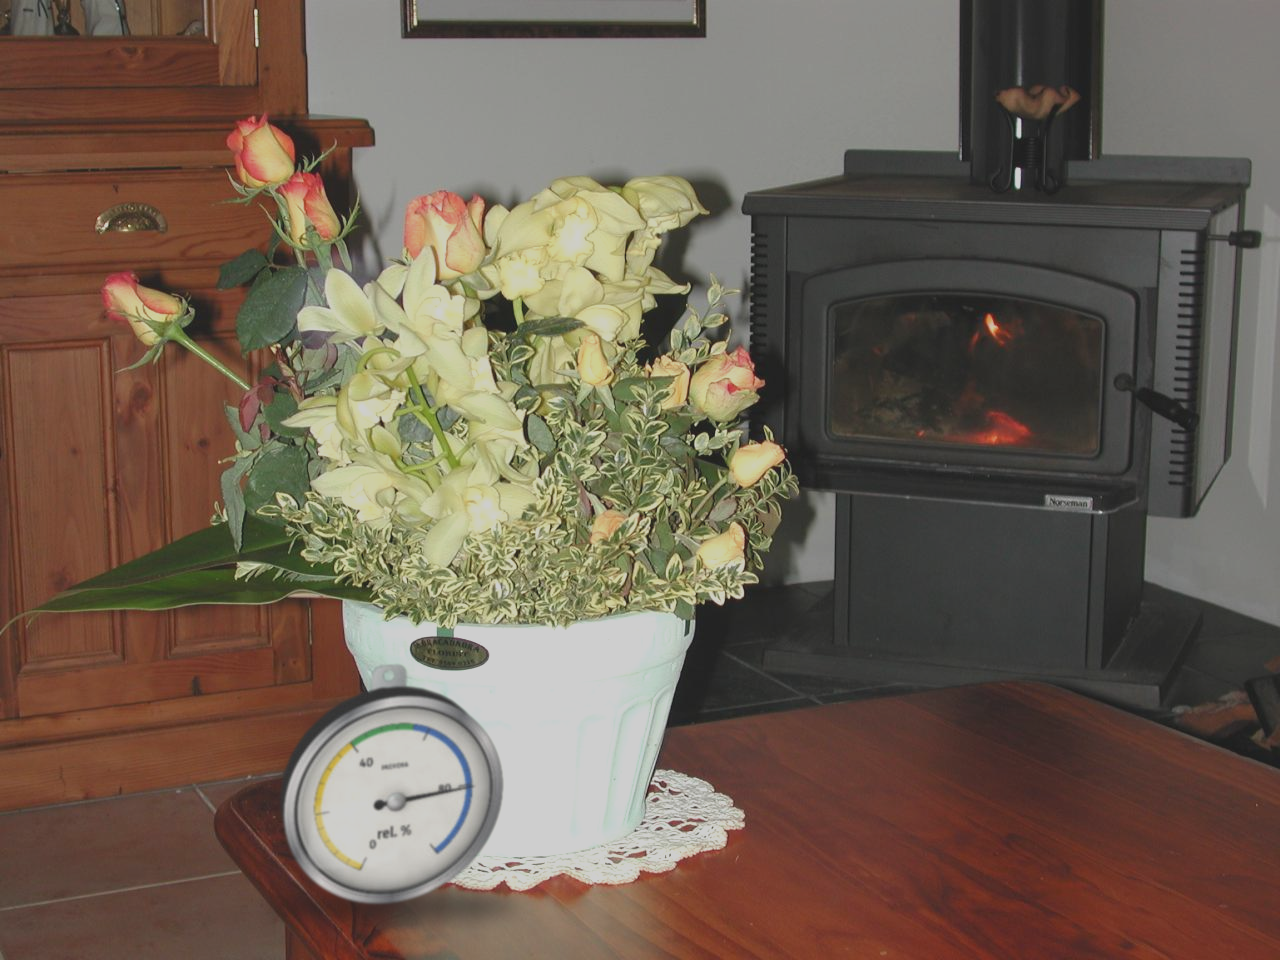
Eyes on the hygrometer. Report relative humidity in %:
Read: 80 %
